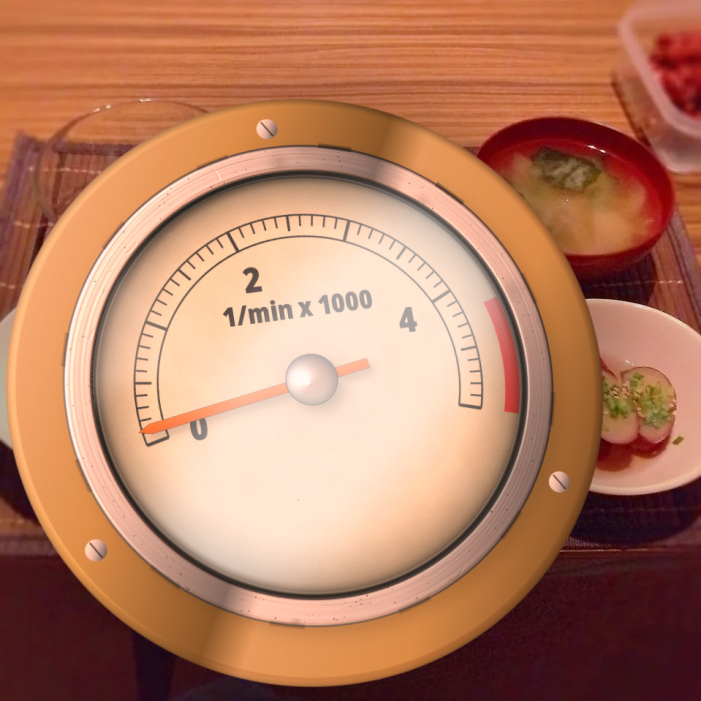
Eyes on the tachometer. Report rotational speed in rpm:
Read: 100 rpm
